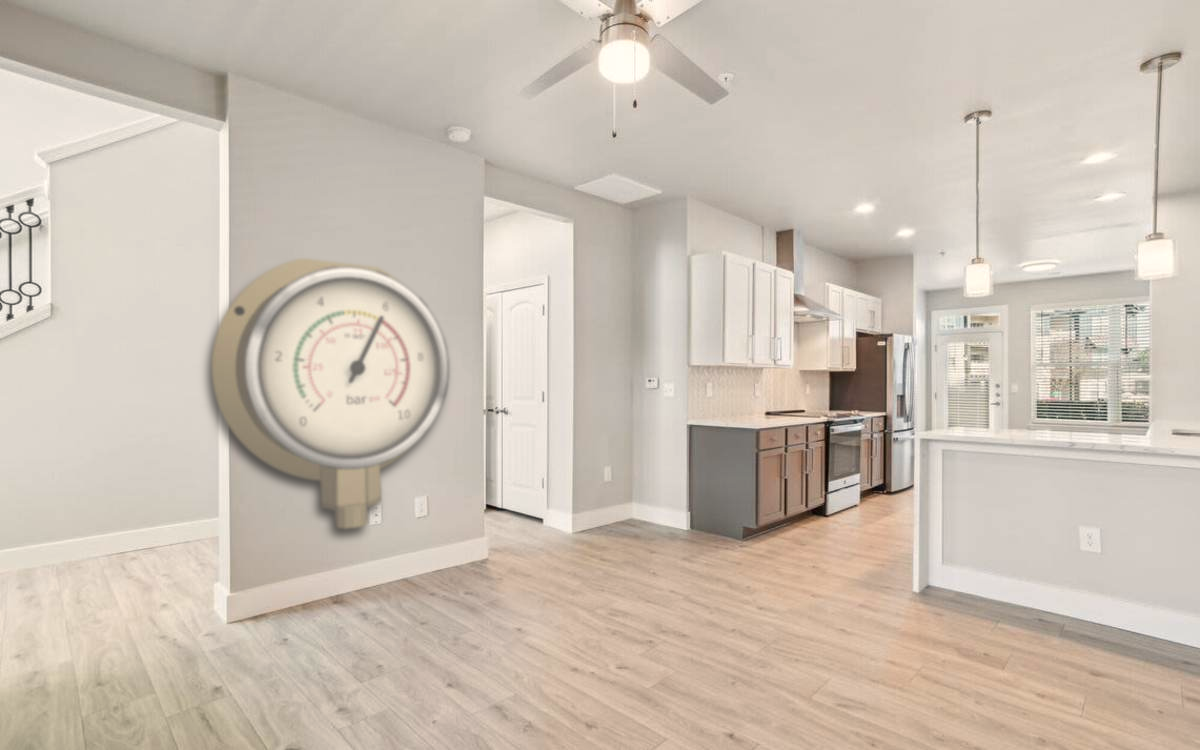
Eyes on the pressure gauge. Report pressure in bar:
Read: 6 bar
